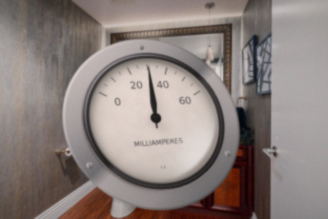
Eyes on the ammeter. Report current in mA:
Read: 30 mA
